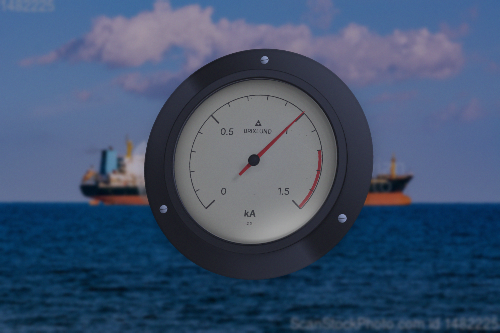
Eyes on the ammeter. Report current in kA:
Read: 1 kA
